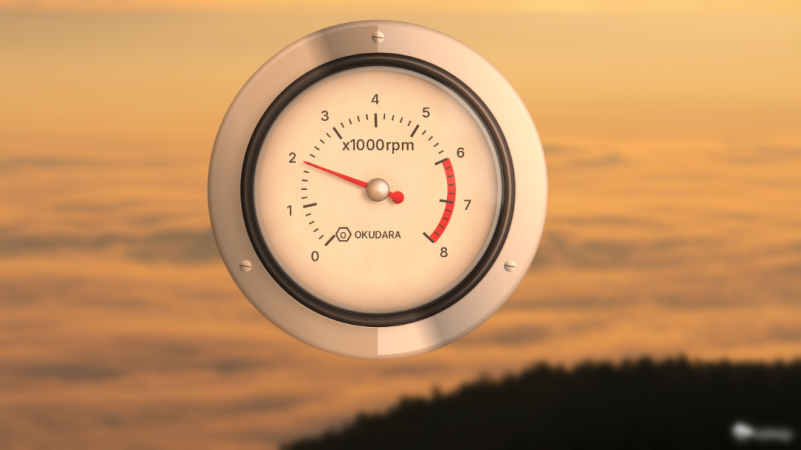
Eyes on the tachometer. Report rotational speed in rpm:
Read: 2000 rpm
